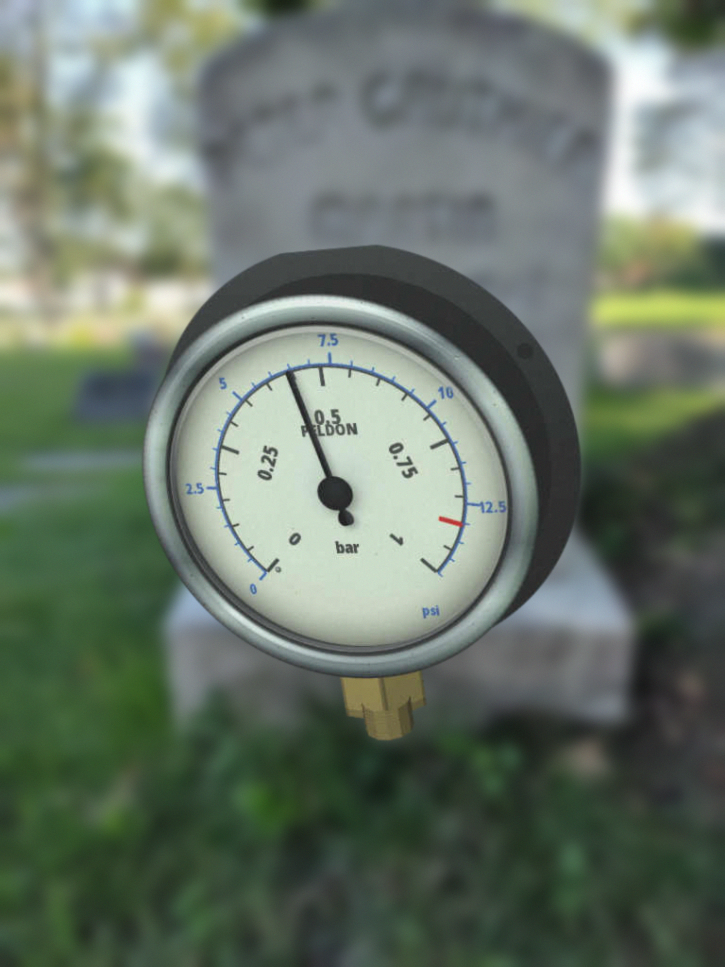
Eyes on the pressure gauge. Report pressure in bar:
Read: 0.45 bar
